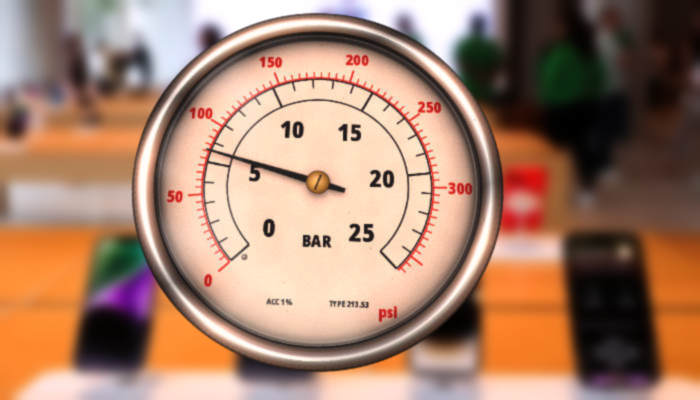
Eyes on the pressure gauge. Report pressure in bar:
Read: 5.5 bar
